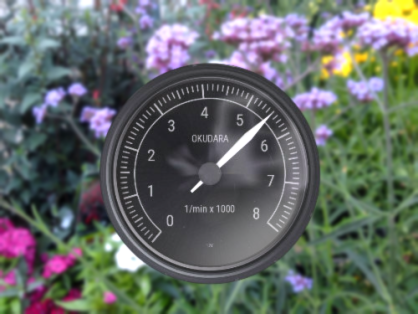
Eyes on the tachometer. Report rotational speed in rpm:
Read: 5500 rpm
